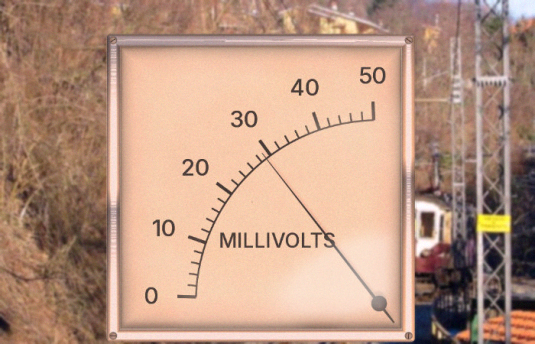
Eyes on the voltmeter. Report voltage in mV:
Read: 29 mV
